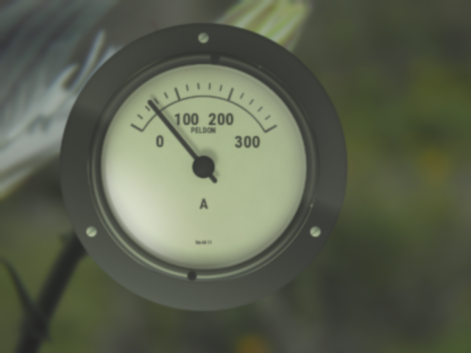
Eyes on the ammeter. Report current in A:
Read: 50 A
